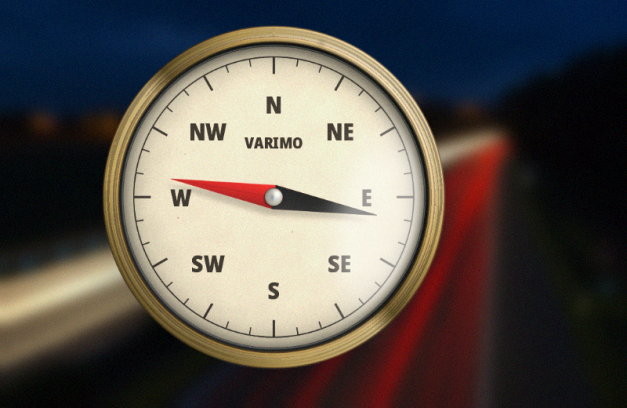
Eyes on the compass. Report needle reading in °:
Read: 280 °
